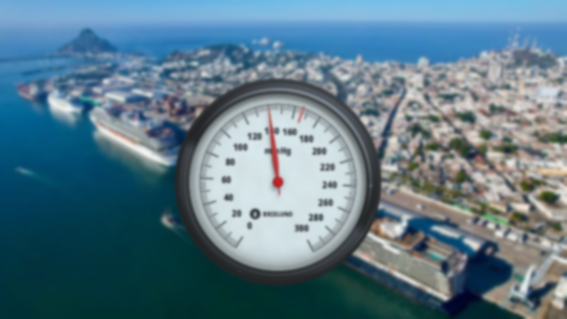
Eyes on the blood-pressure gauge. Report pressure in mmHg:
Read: 140 mmHg
